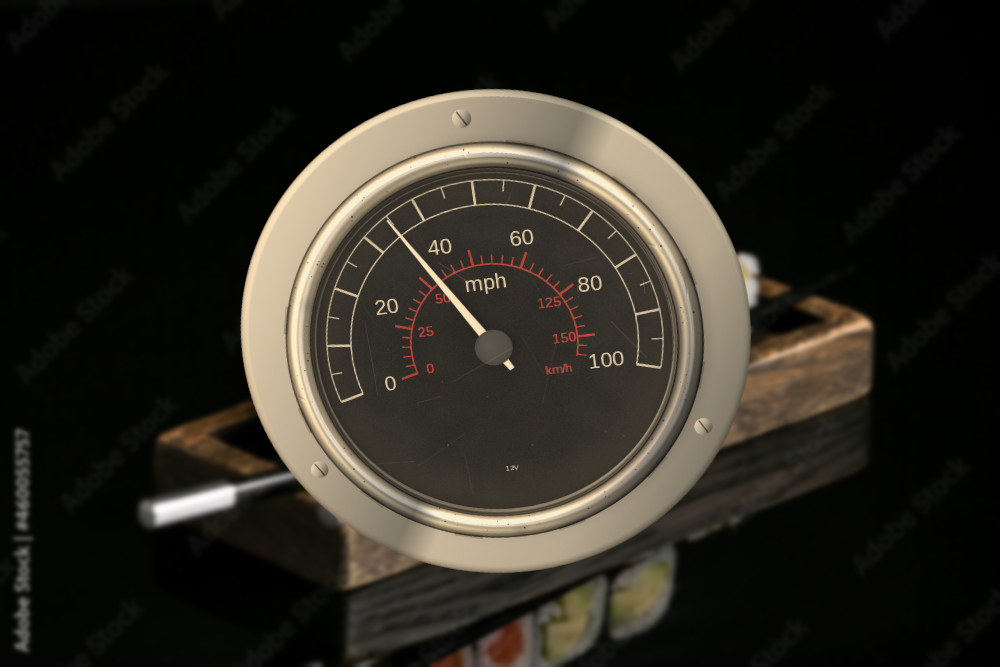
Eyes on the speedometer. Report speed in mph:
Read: 35 mph
